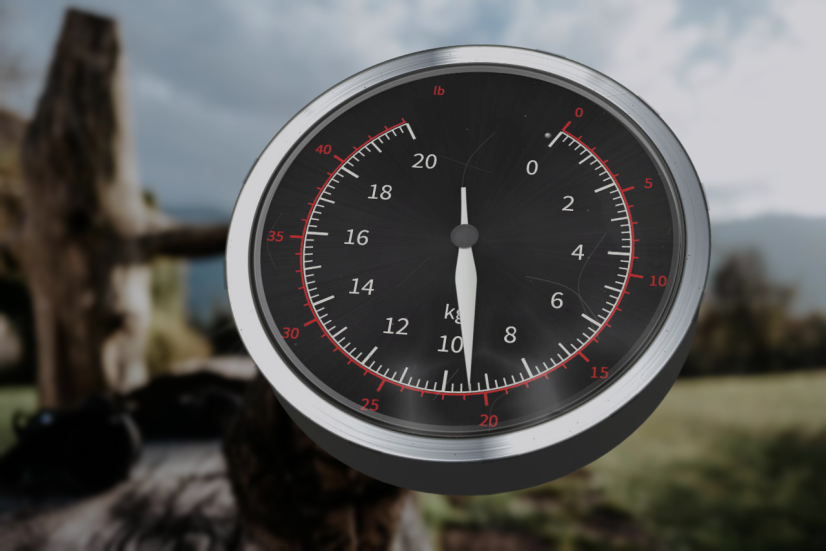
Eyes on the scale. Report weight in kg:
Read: 9.4 kg
